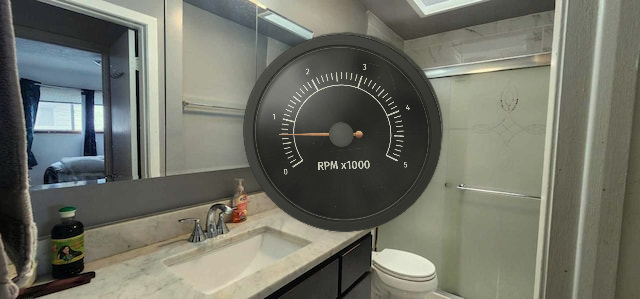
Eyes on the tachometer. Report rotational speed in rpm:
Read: 700 rpm
